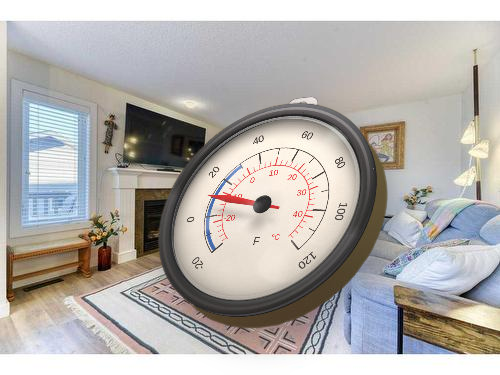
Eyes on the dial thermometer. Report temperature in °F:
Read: 10 °F
